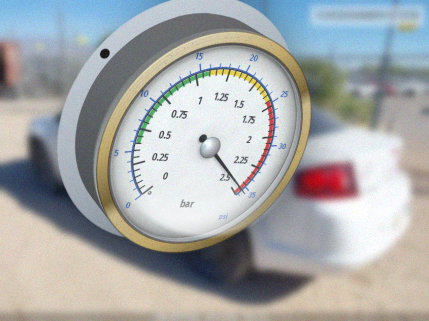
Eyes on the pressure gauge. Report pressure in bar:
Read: 2.45 bar
